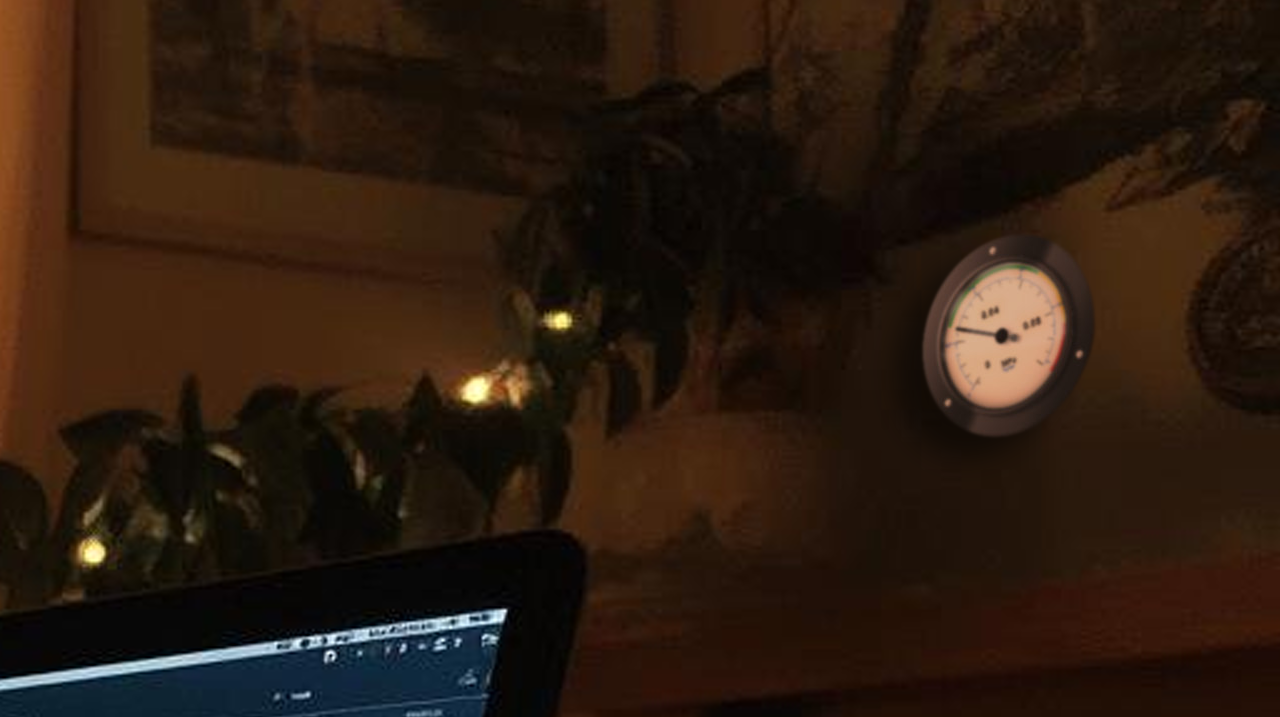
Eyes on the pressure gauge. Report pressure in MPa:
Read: 0.025 MPa
